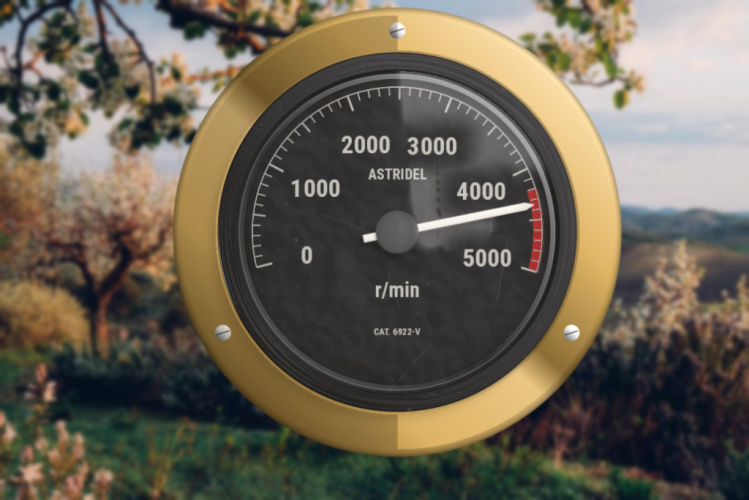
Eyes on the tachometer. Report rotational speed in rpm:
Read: 4350 rpm
